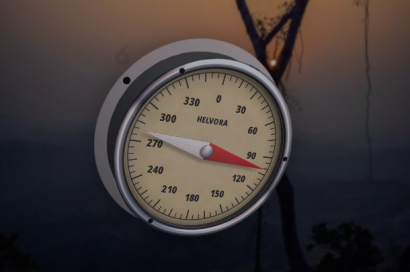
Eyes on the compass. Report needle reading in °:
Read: 100 °
